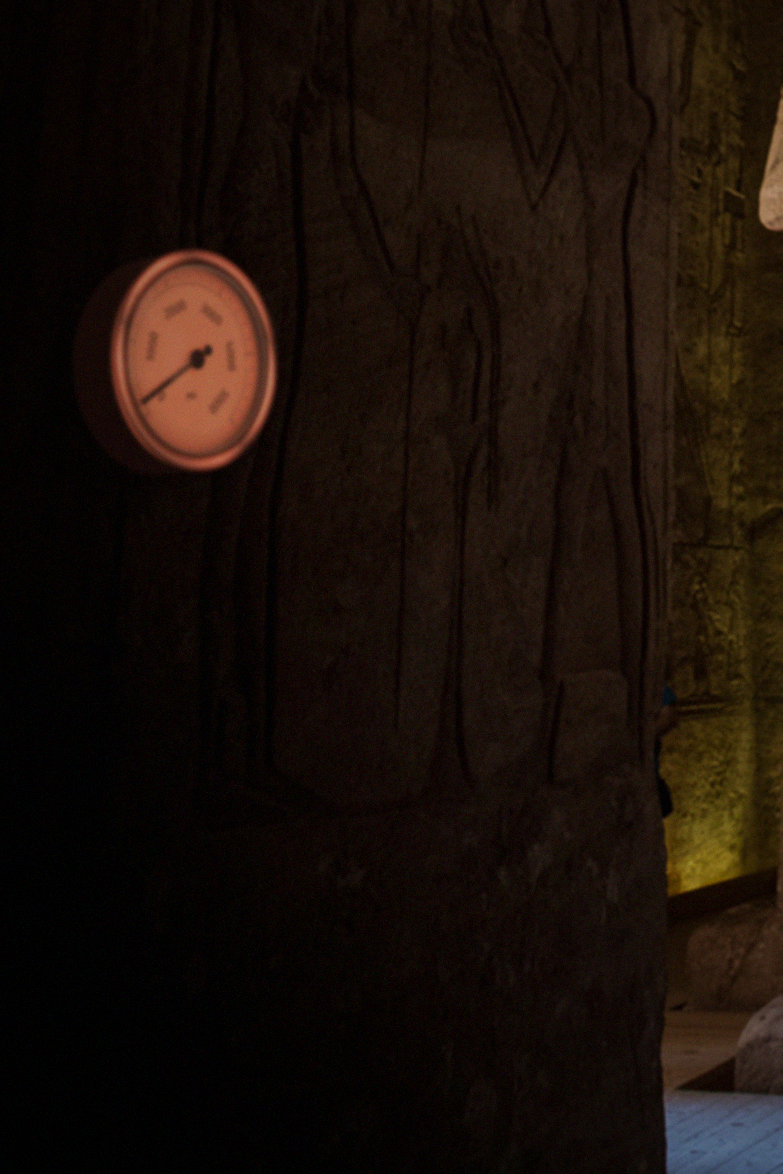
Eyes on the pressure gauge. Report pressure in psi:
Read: 200 psi
